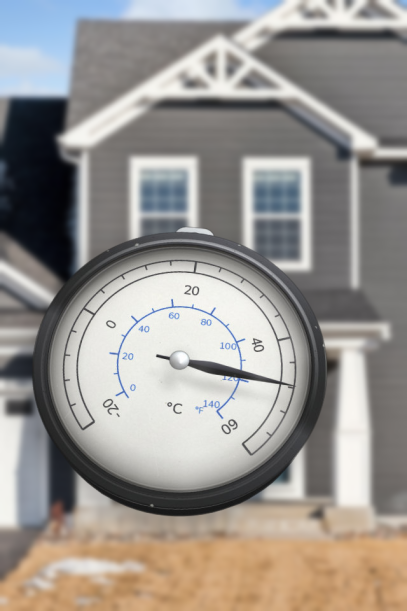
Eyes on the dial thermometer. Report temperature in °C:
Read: 48 °C
